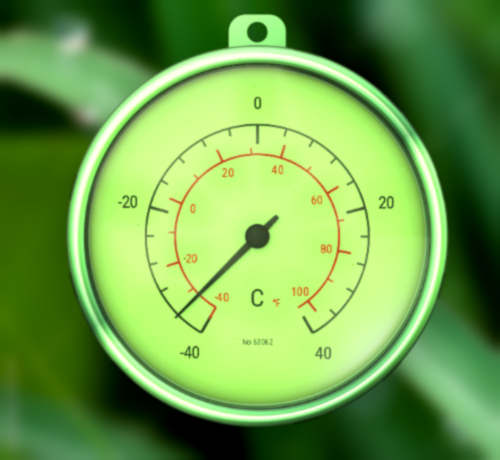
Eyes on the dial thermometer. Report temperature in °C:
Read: -36 °C
